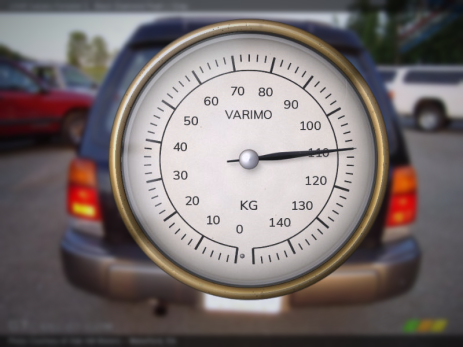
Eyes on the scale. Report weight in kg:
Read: 110 kg
